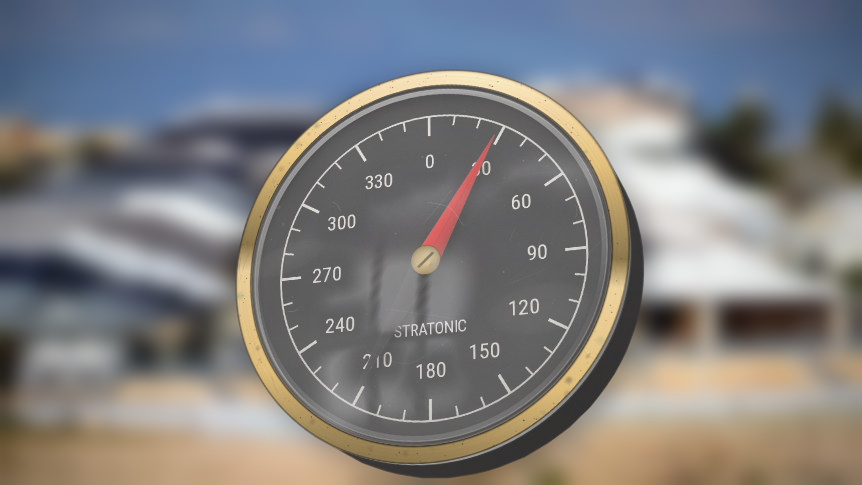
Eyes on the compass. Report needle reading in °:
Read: 30 °
